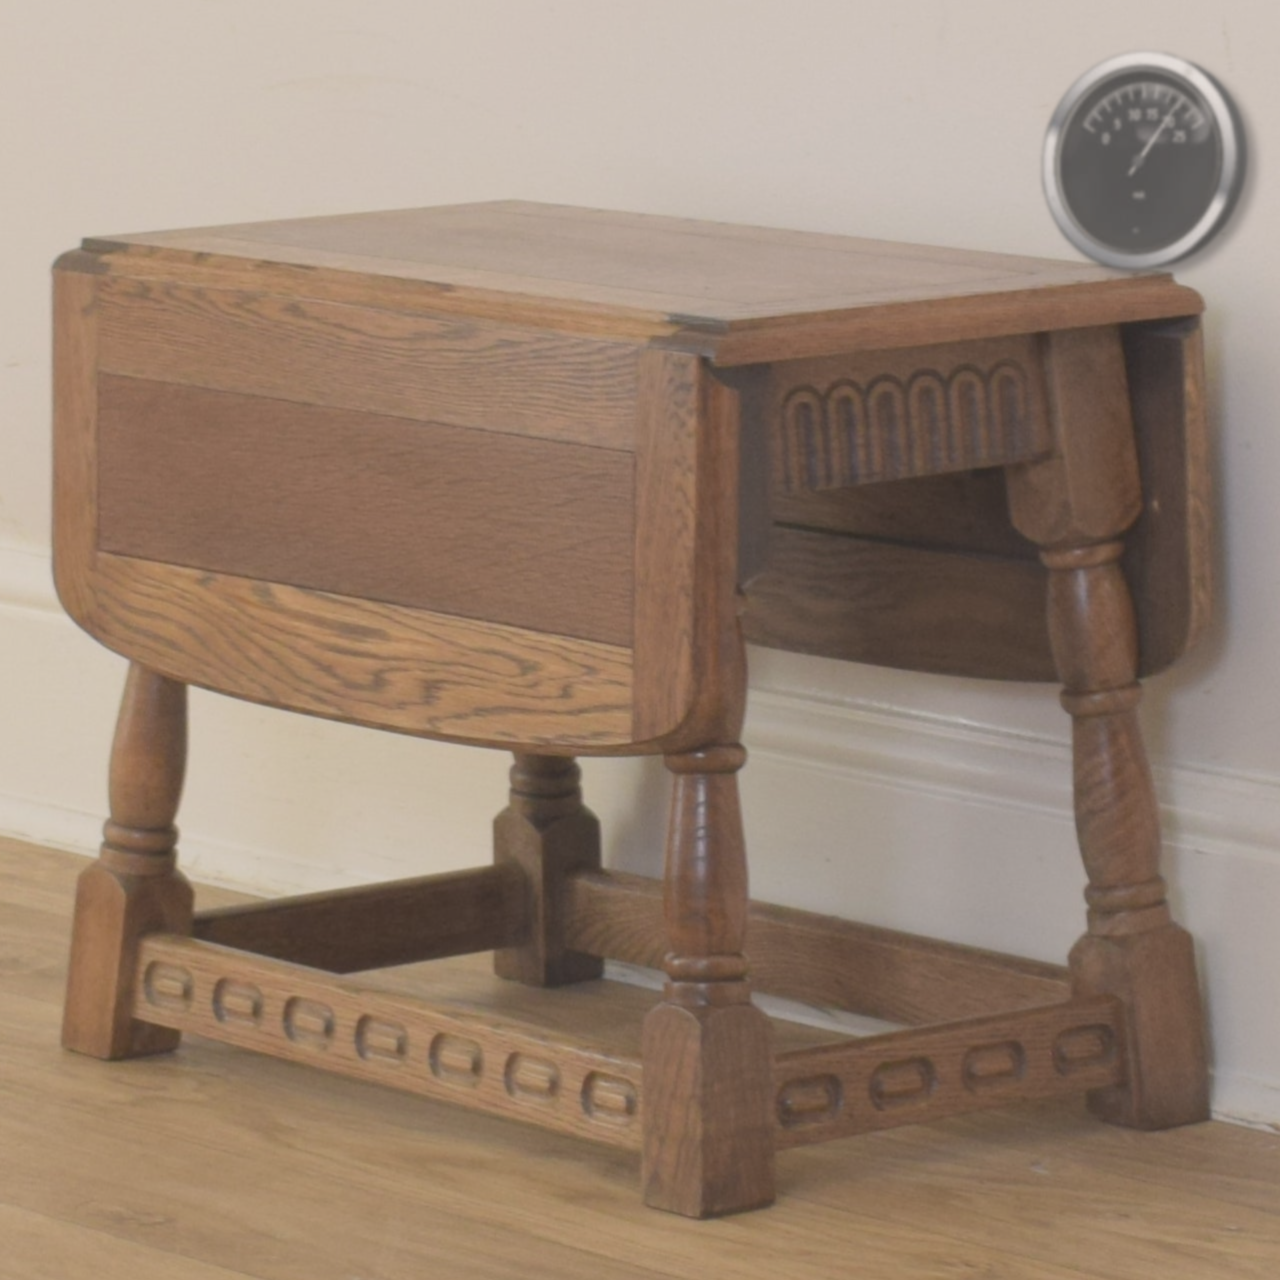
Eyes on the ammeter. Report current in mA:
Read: 20 mA
